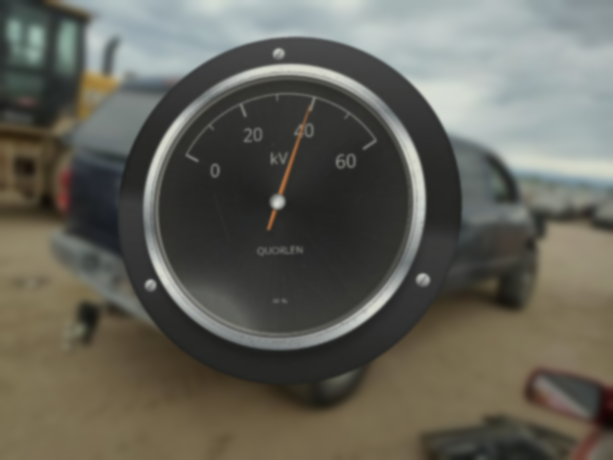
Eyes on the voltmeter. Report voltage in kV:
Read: 40 kV
